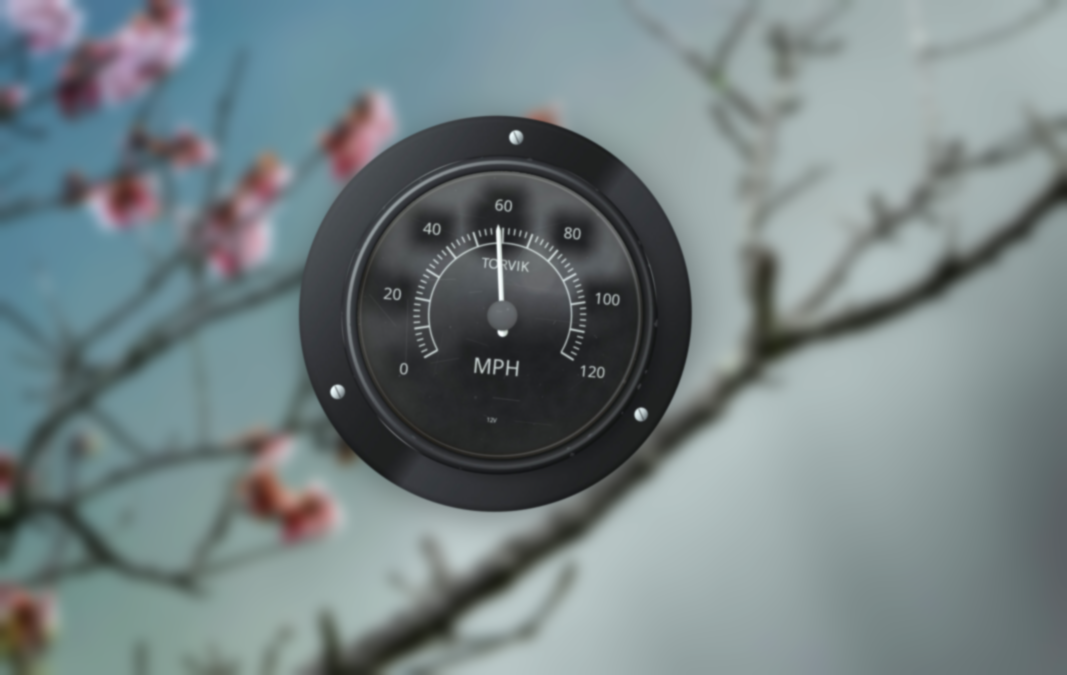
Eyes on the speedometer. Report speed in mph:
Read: 58 mph
